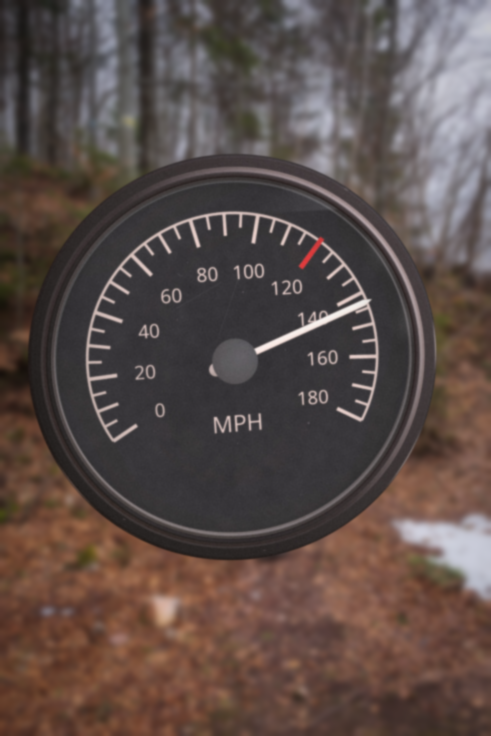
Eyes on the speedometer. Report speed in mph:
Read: 142.5 mph
